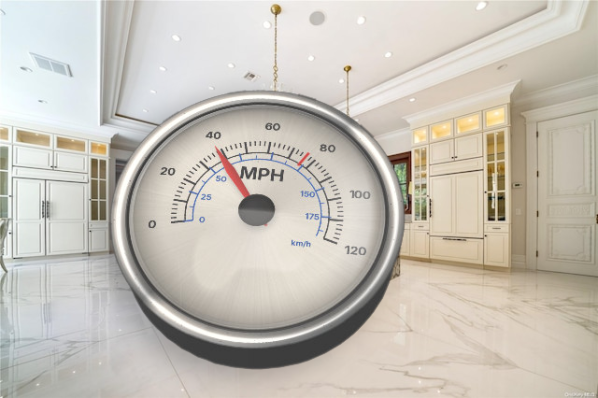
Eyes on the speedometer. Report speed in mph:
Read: 38 mph
